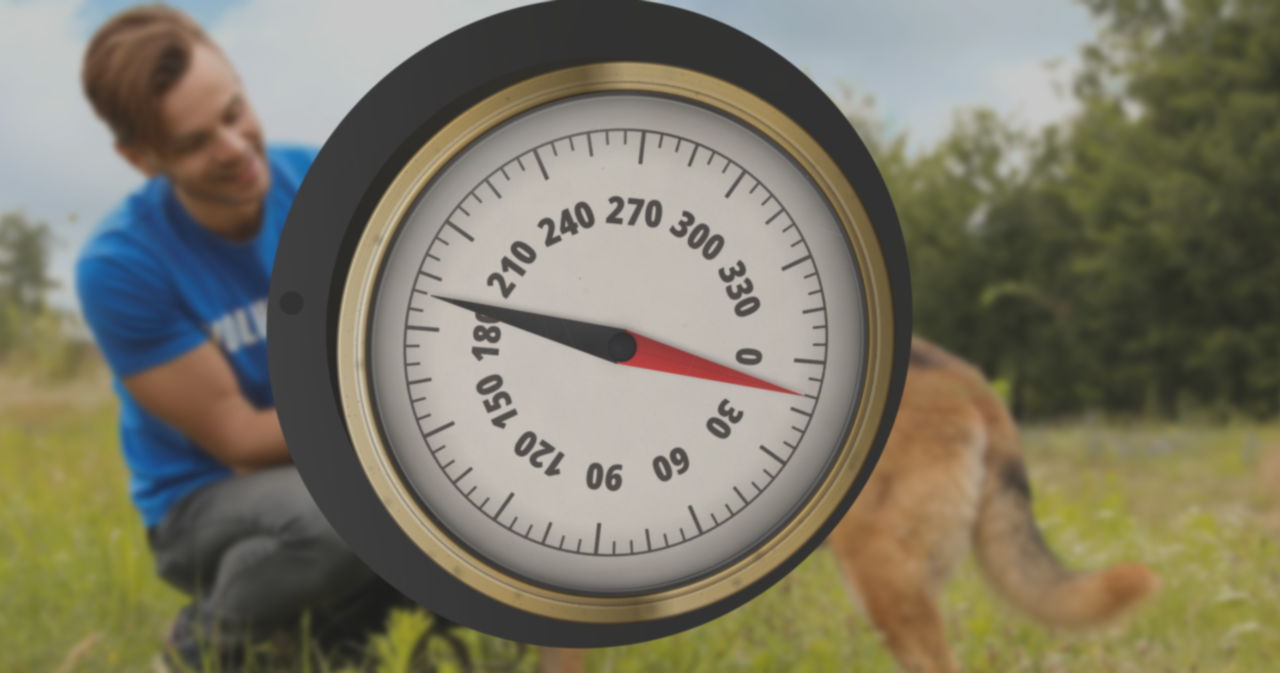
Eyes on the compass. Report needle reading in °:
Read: 10 °
